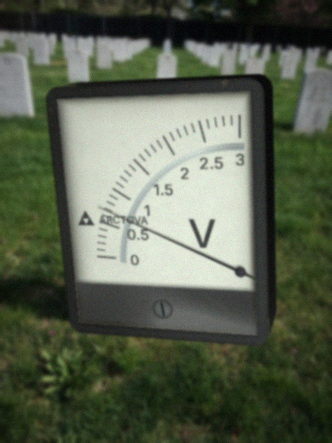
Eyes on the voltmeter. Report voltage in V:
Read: 0.7 V
